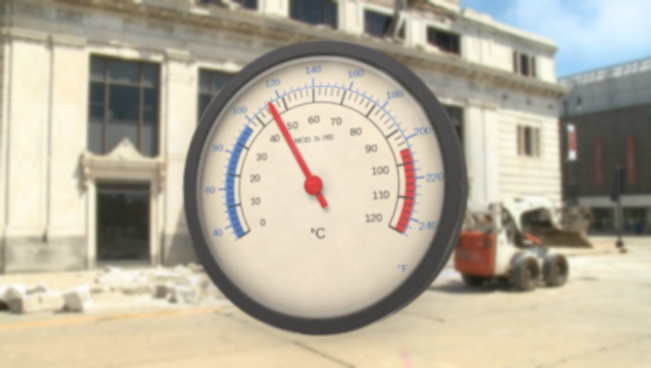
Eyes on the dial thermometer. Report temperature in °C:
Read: 46 °C
